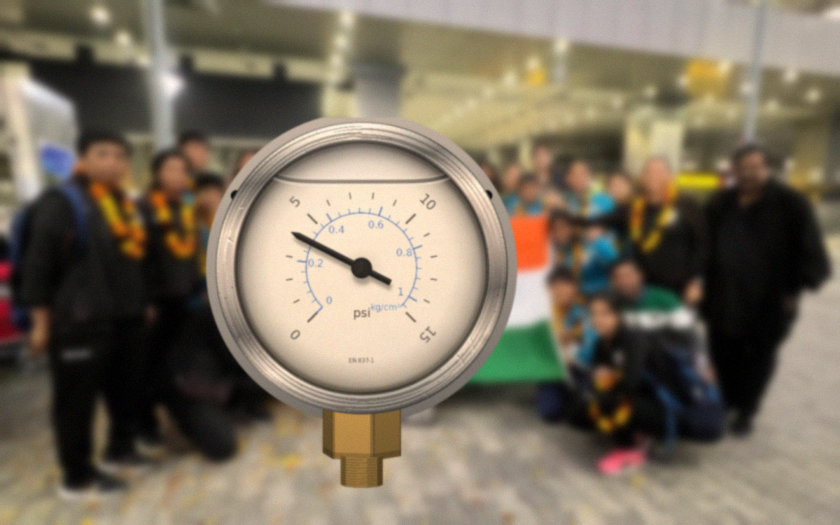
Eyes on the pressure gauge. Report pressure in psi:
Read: 4 psi
